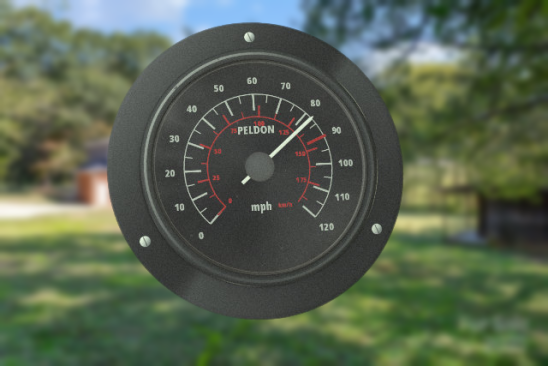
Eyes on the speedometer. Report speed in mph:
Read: 82.5 mph
